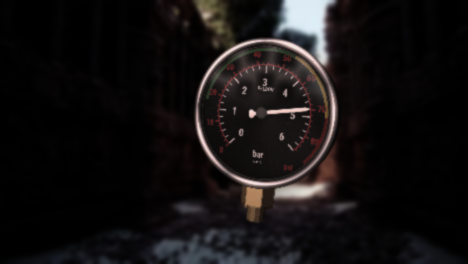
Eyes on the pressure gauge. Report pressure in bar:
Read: 4.8 bar
